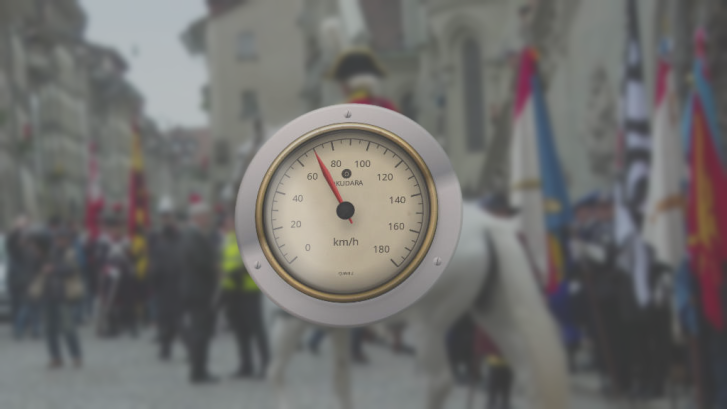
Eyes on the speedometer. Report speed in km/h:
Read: 70 km/h
